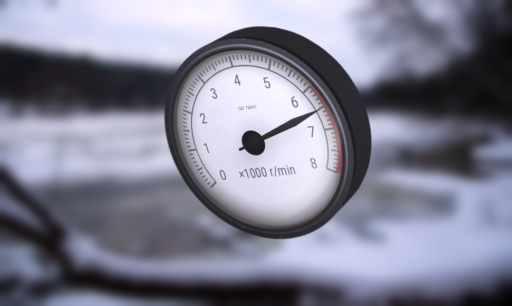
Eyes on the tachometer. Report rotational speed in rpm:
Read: 6500 rpm
